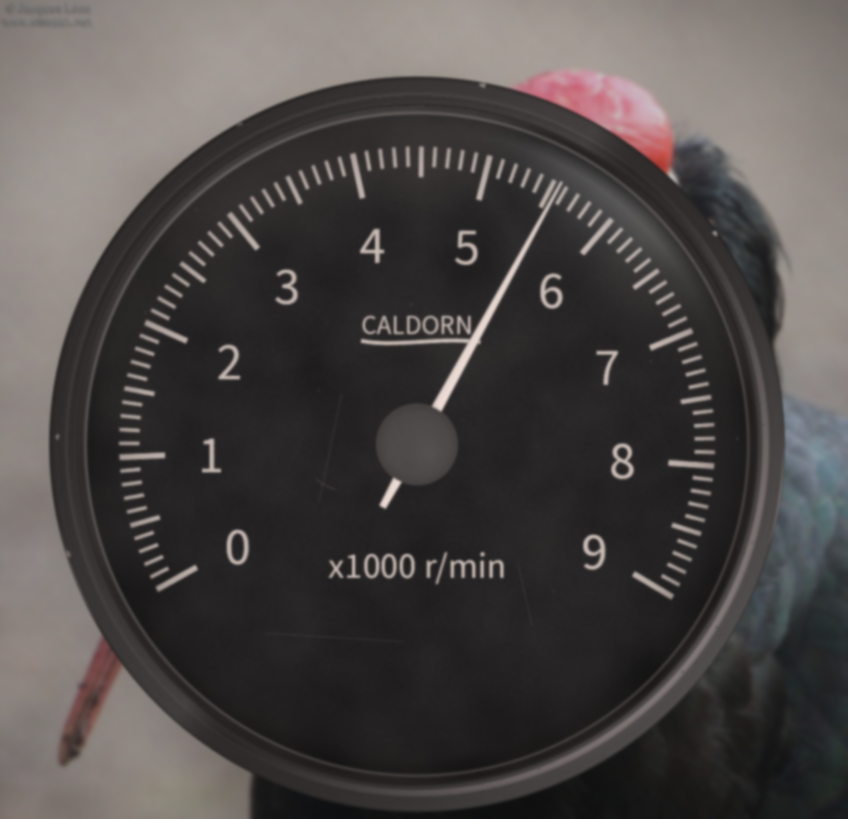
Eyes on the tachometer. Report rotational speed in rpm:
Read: 5550 rpm
